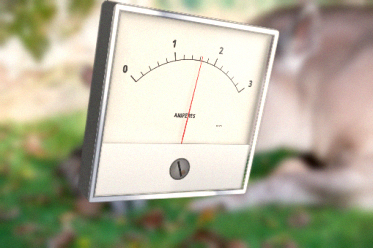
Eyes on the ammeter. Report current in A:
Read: 1.6 A
